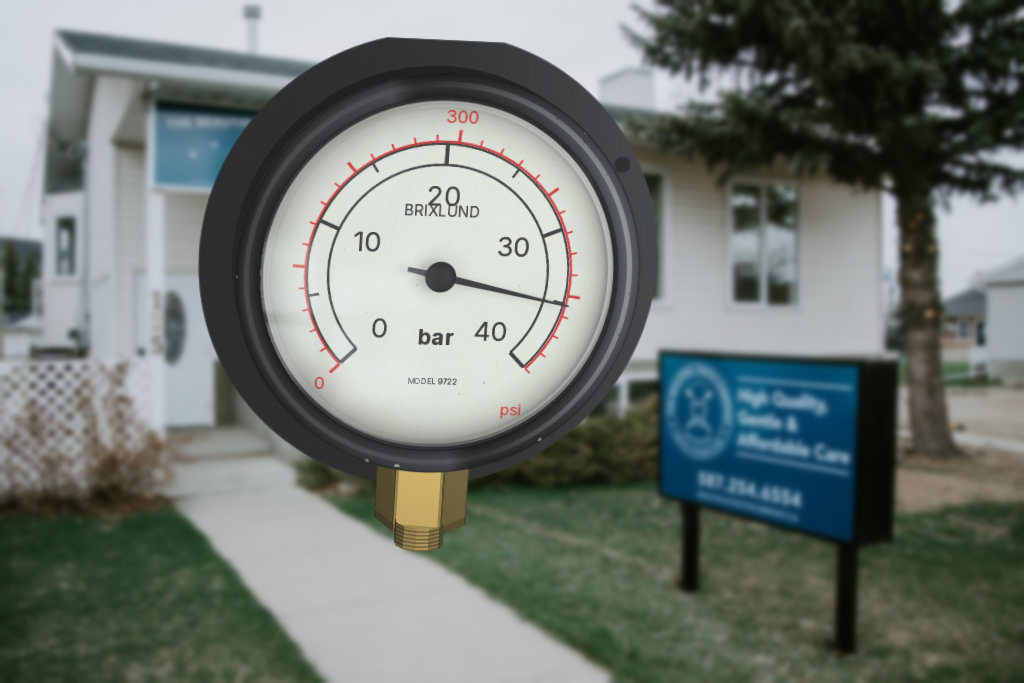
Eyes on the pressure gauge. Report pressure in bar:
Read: 35 bar
